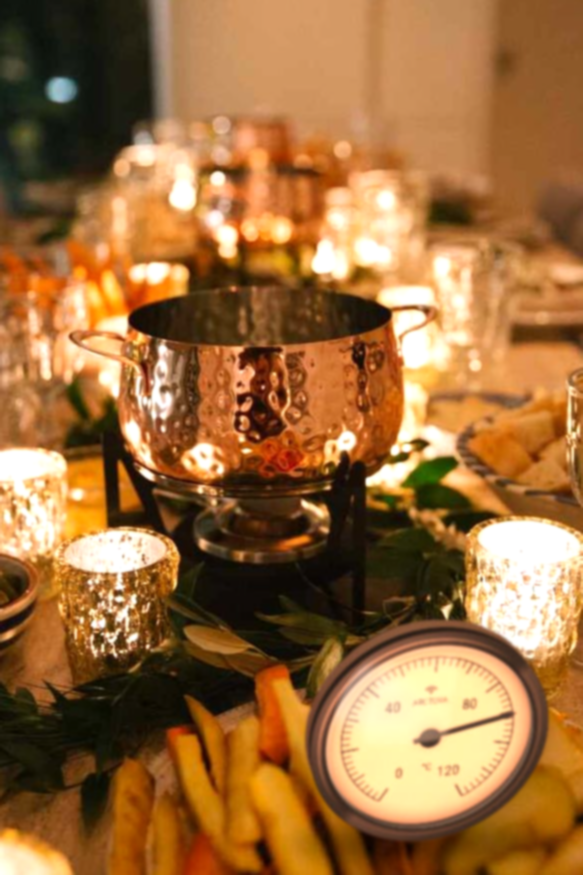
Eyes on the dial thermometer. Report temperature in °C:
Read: 90 °C
